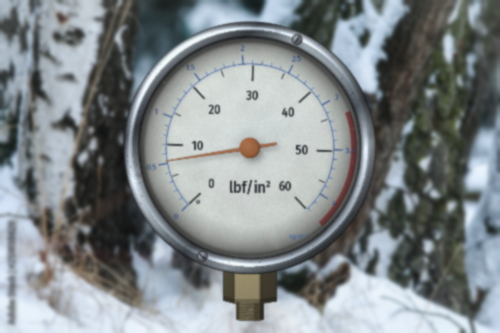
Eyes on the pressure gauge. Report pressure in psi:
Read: 7.5 psi
